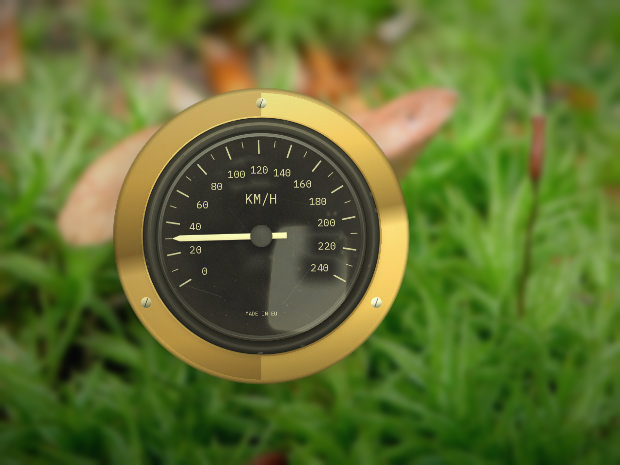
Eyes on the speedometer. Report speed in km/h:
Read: 30 km/h
